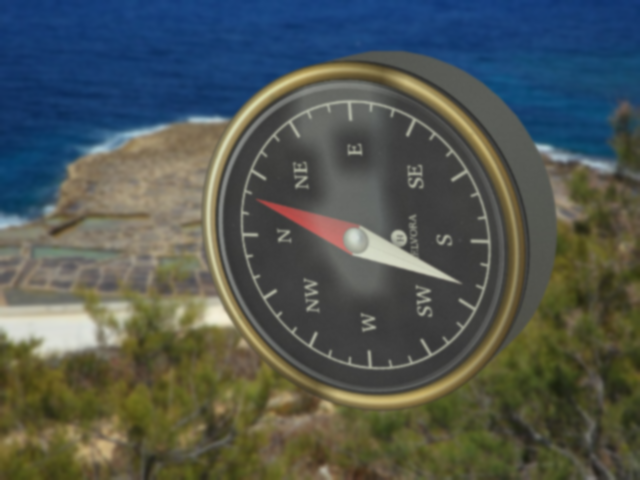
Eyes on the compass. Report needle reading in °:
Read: 20 °
